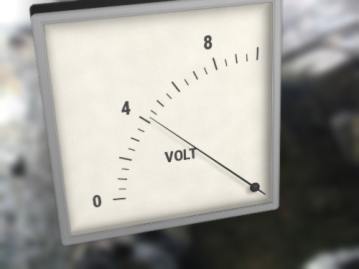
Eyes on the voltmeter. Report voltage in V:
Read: 4.25 V
